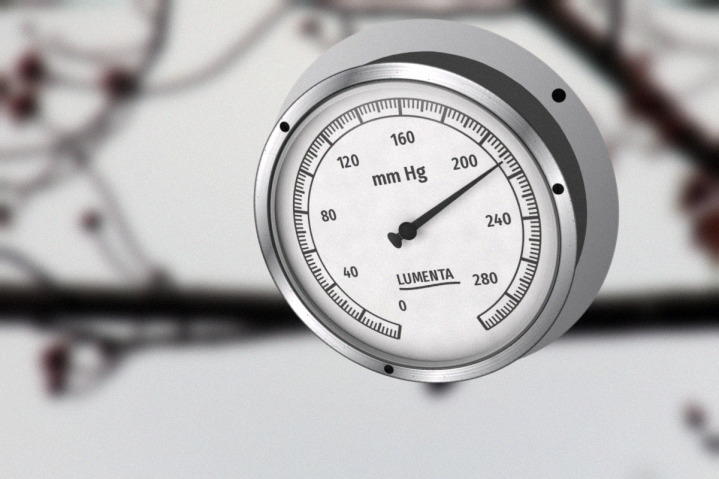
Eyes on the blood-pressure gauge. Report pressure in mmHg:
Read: 212 mmHg
